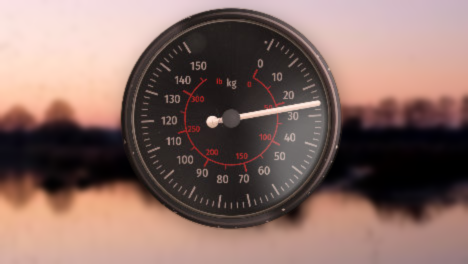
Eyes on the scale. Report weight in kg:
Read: 26 kg
